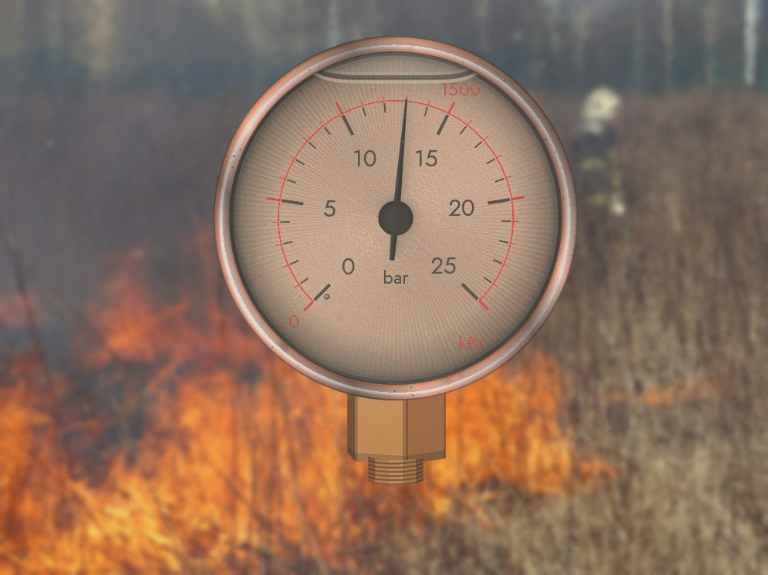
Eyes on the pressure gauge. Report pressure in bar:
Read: 13 bar
